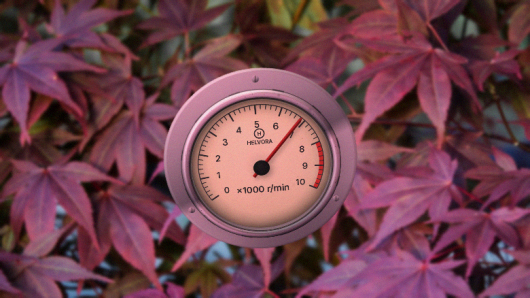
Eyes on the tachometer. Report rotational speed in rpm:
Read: 6800 rpm
